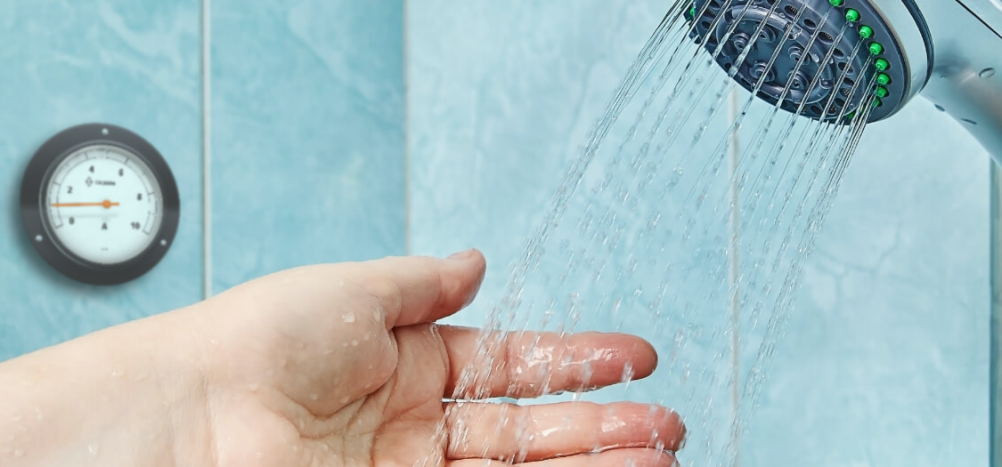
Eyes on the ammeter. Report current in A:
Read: 1 A
